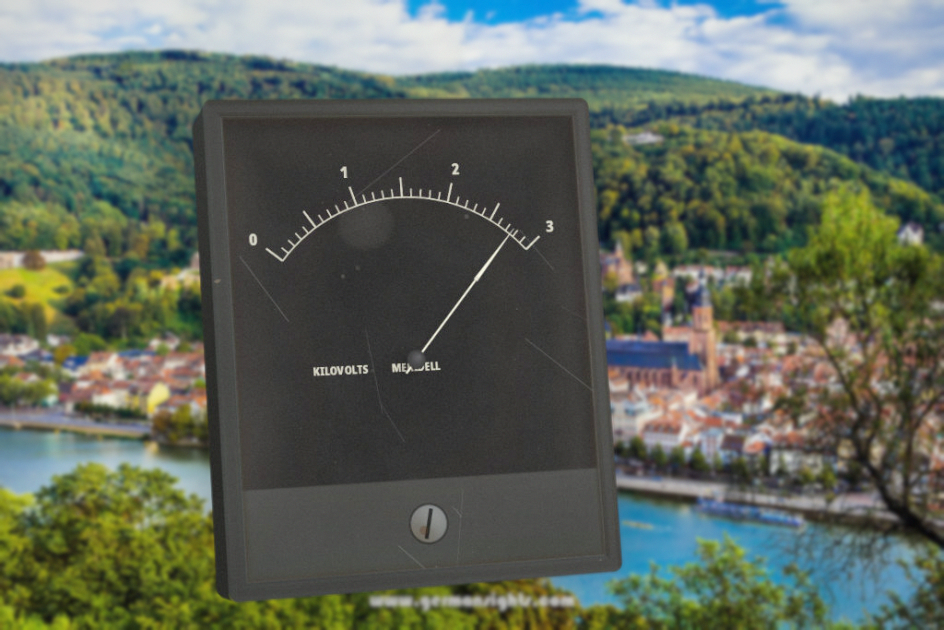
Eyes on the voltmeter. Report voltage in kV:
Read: 2.75 kV
